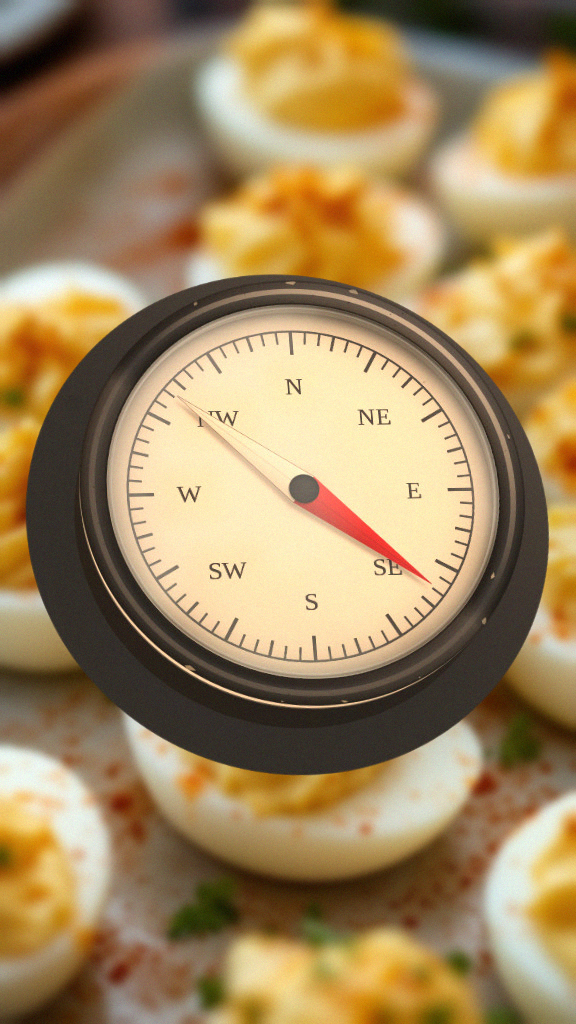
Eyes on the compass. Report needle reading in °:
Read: 130 °
